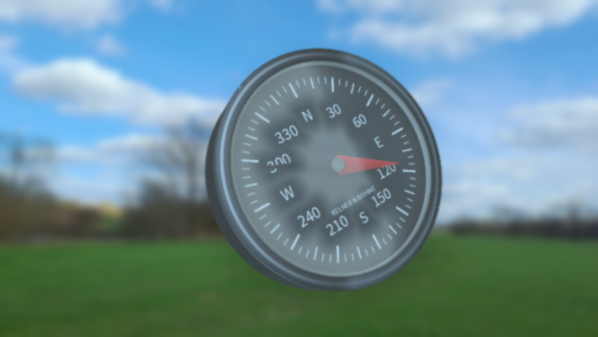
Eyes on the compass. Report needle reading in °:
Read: 115 °
